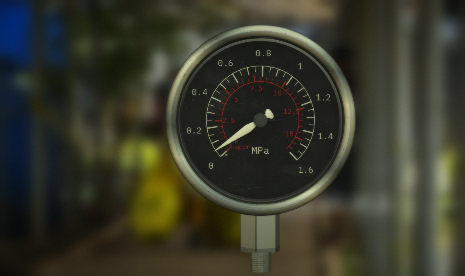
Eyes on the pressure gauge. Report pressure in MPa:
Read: 0.05 MPa
